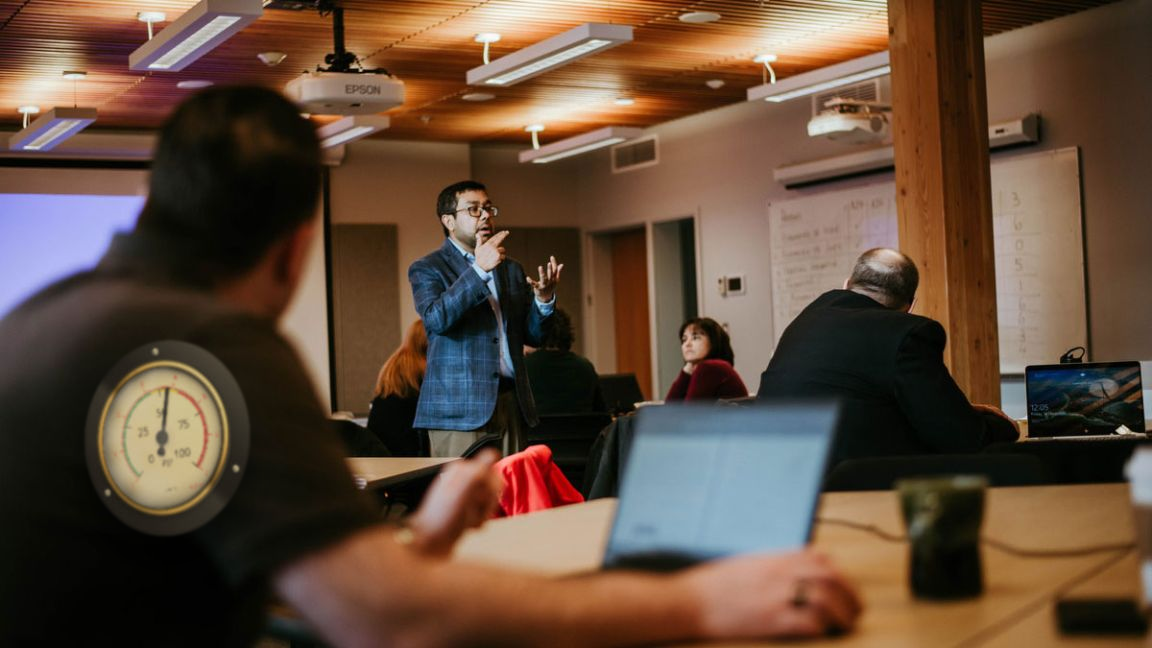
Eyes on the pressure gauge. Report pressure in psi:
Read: 55 psi
